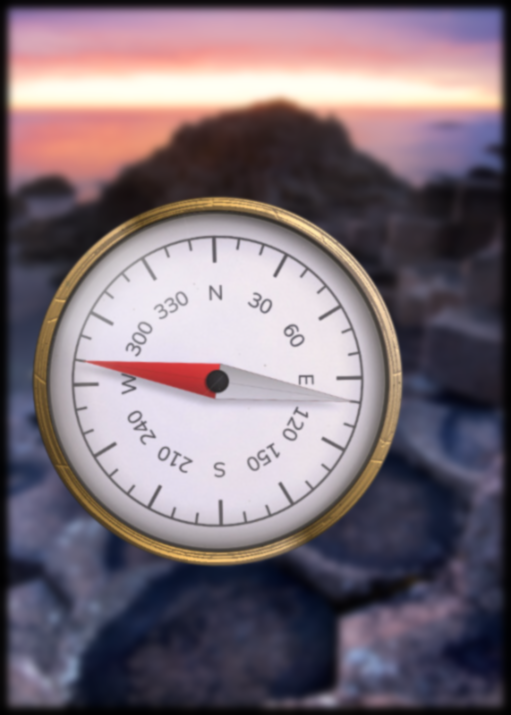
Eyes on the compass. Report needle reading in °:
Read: 280 °
